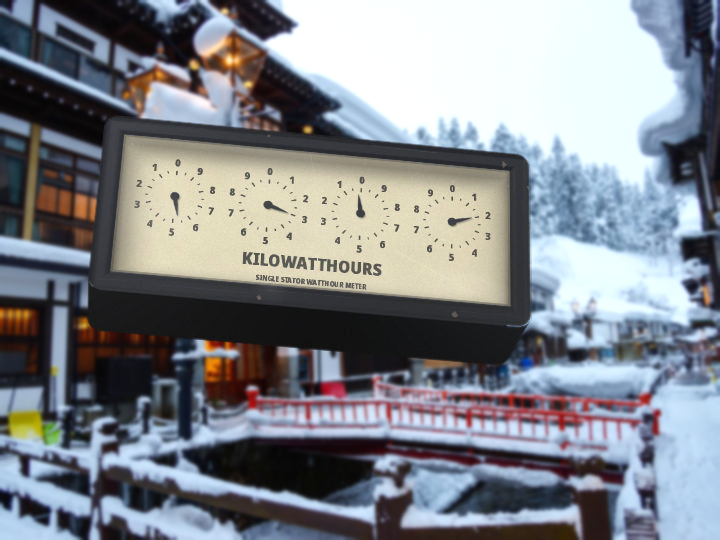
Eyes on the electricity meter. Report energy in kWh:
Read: 5302 kWh
